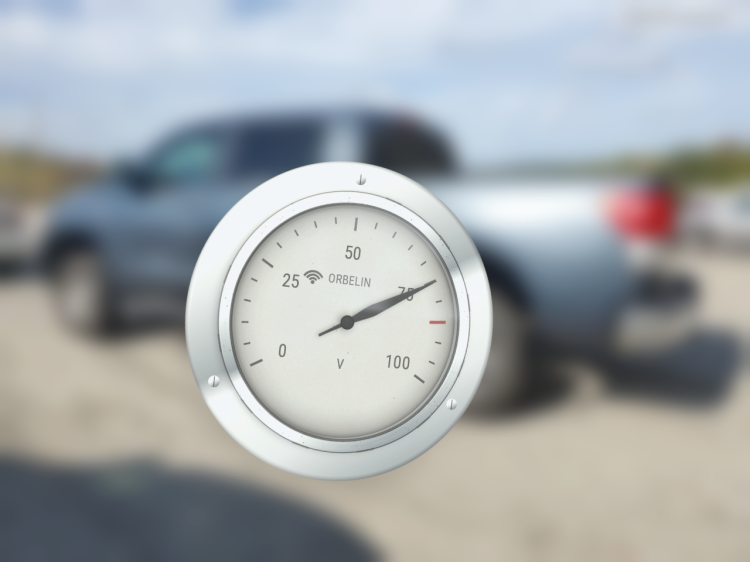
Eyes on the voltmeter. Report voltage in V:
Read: 75 V
